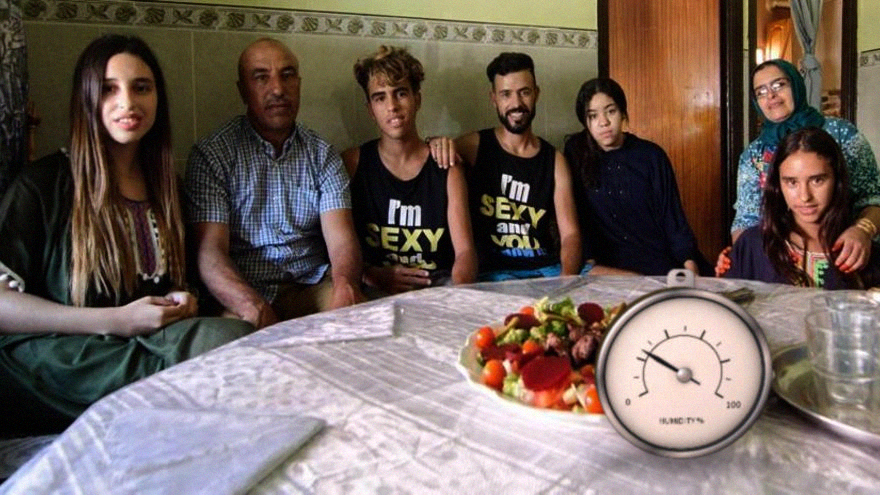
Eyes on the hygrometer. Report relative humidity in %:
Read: 25 %
